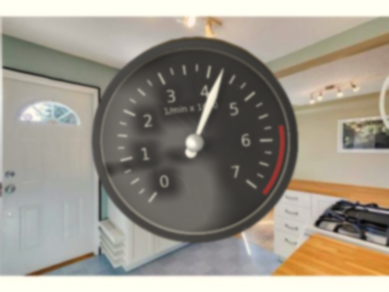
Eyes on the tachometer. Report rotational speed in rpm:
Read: 4250 rpm
